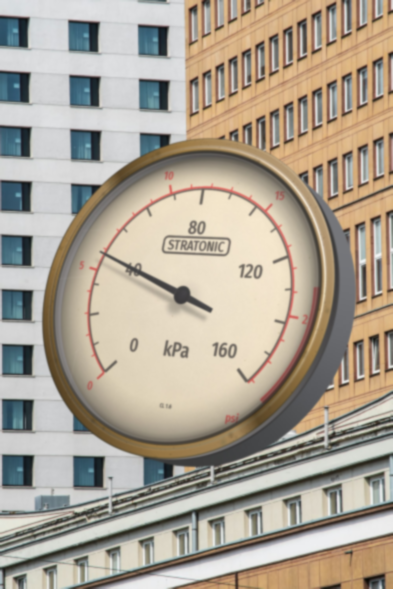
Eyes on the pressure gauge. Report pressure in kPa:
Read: 40 kPa
